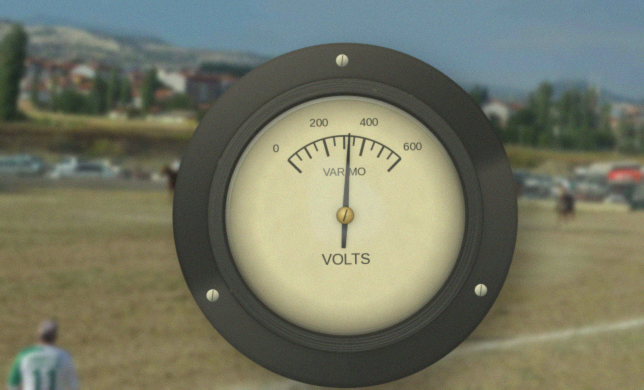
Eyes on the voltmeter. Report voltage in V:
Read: 325 V
